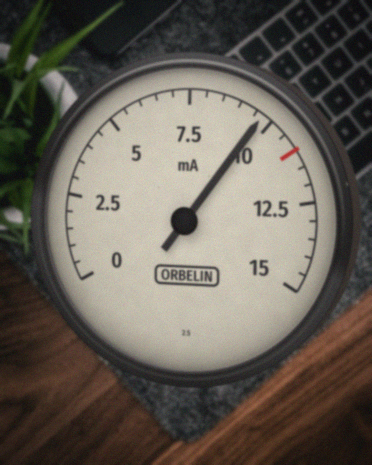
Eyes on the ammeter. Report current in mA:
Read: 9.75 mA
